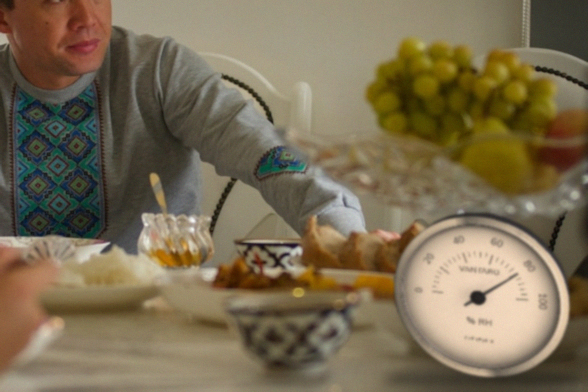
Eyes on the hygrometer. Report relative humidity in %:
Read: 80 %
